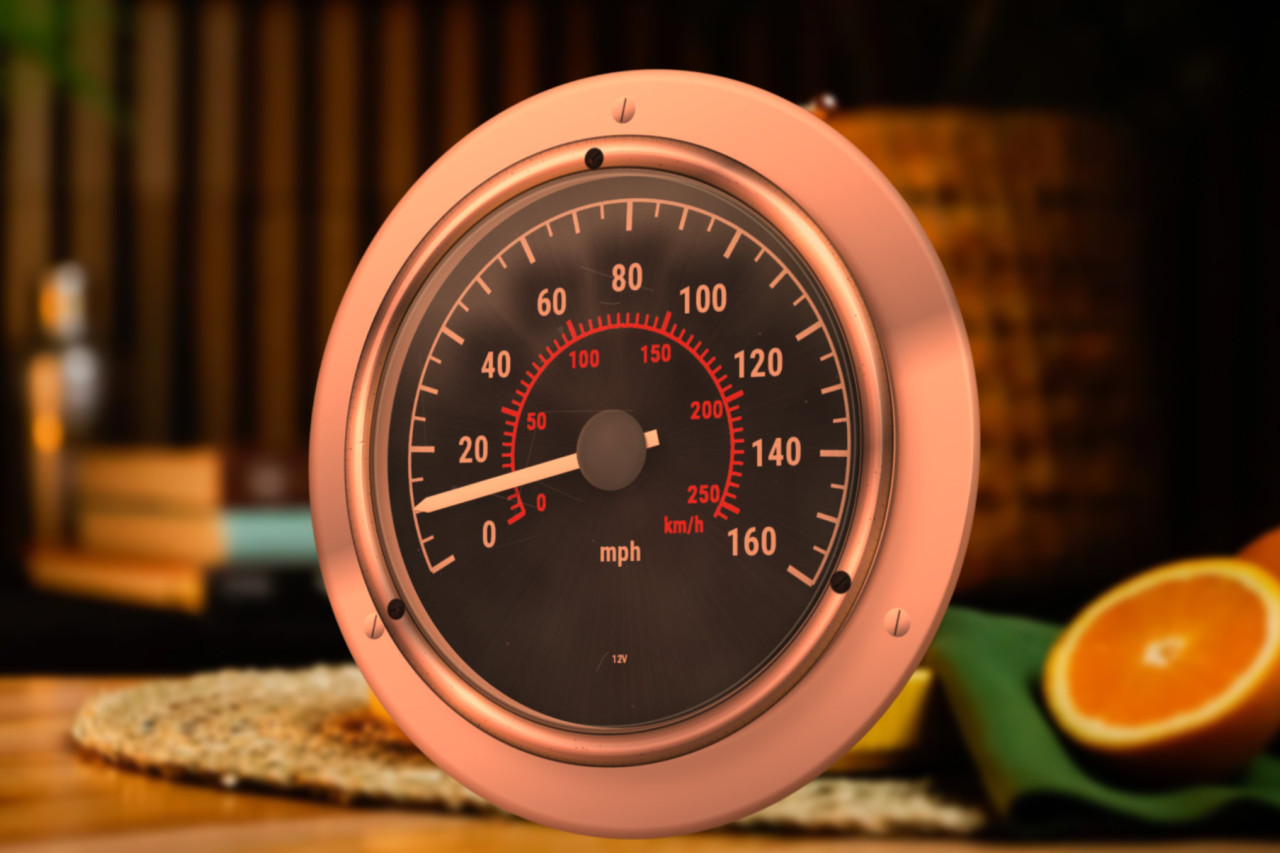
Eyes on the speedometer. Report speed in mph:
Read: 10 mph
